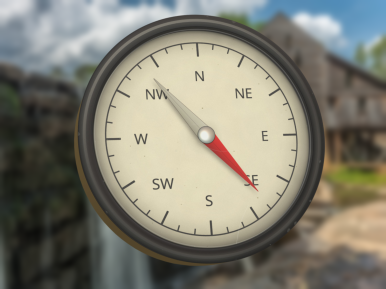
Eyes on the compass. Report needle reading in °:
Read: 140 °
